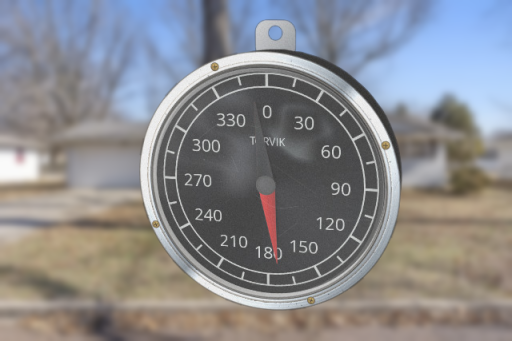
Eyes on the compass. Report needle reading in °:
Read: 172.5 °
